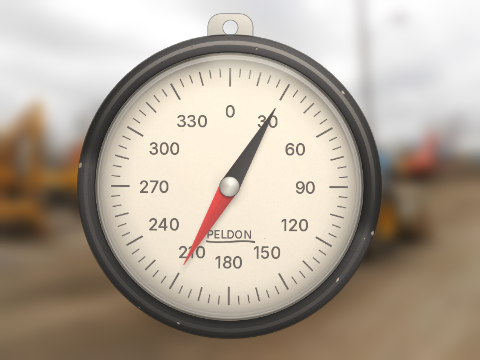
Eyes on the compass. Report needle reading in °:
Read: 210 °
